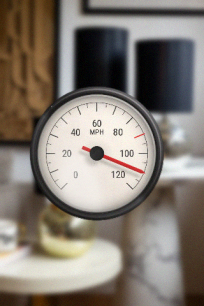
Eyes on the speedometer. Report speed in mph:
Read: 110 mph
